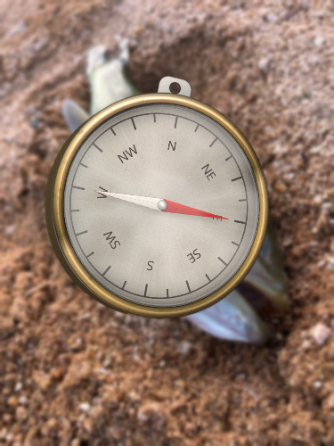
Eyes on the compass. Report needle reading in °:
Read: 90 °
